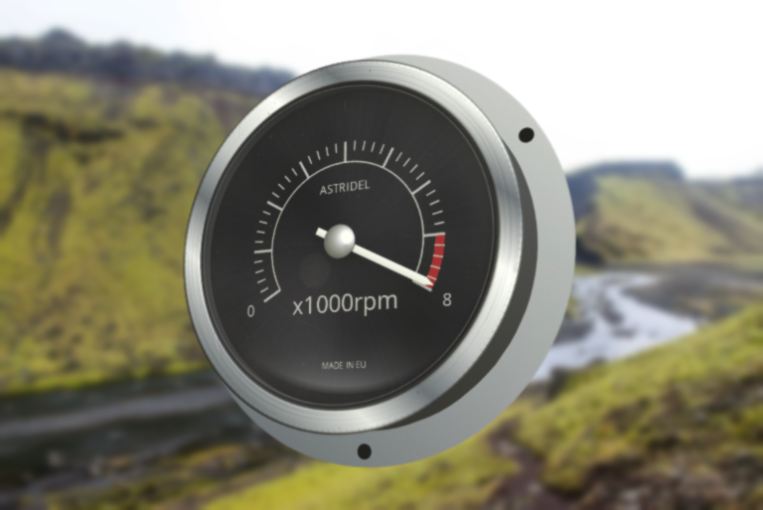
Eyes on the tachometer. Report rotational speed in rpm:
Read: 7900 rpm
